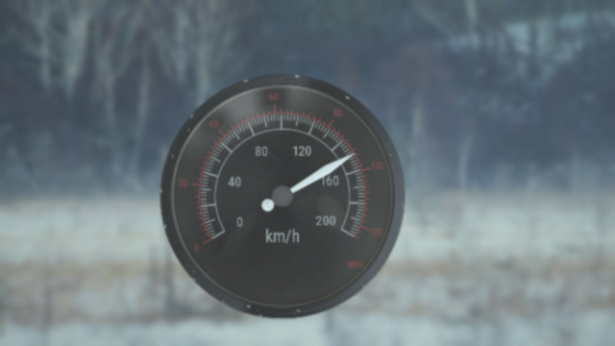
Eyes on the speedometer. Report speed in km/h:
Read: 150 km/h
